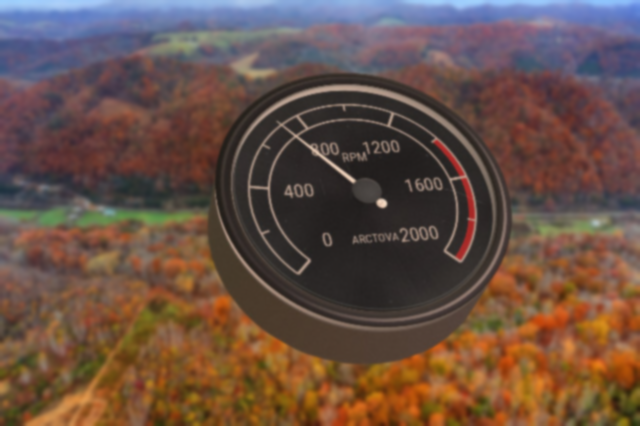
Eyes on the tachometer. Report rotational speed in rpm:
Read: 700 rpm
